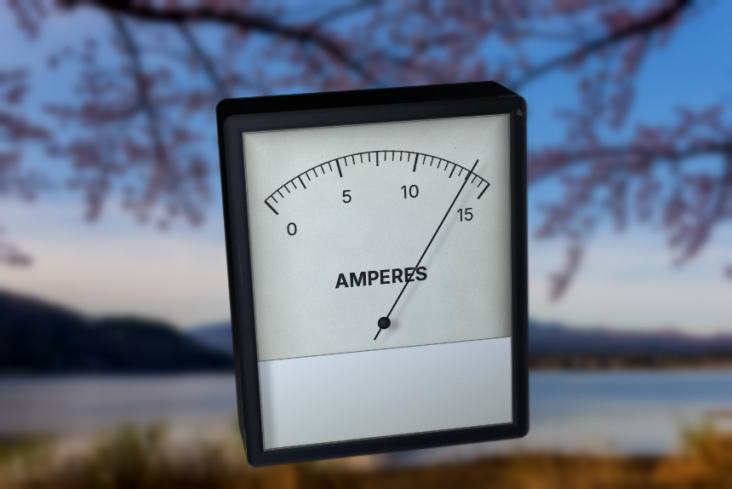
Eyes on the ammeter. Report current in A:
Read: 13.5 A
